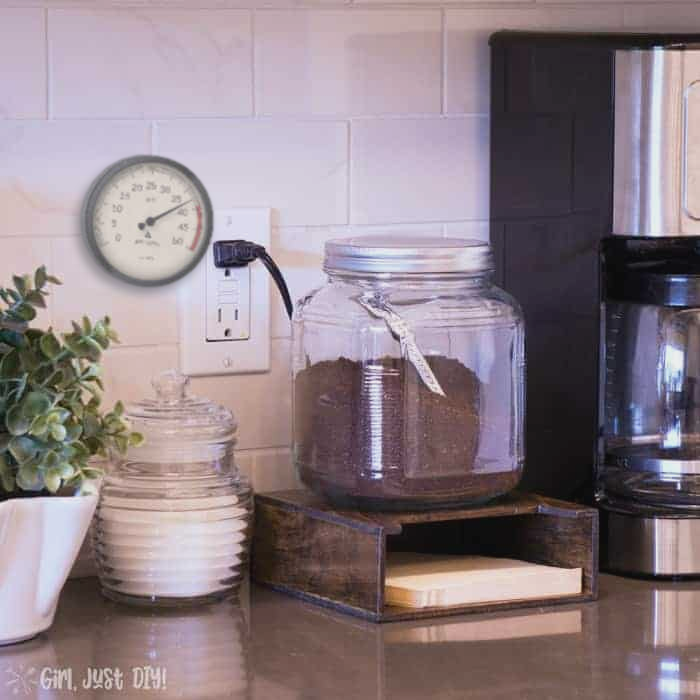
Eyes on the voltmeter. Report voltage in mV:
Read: 37.5 mV
